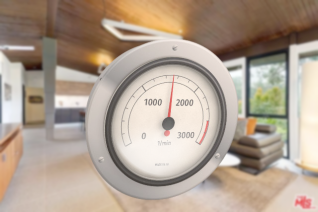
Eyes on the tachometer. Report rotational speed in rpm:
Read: 1500 rpm
